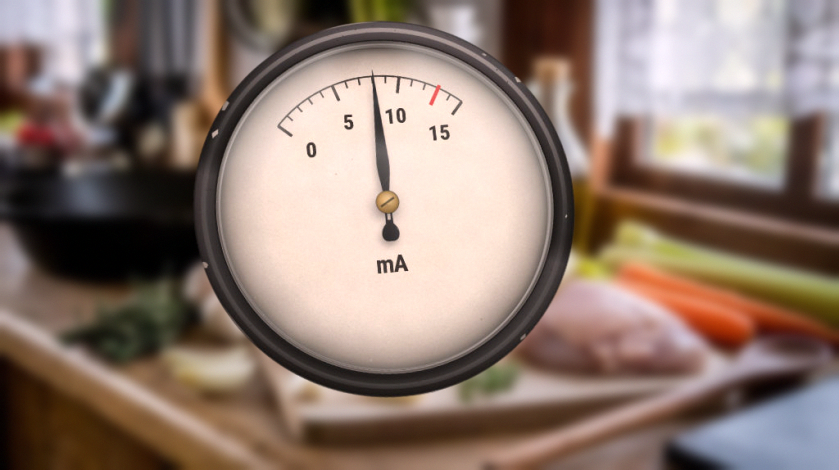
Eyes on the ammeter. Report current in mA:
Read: 8 mA
